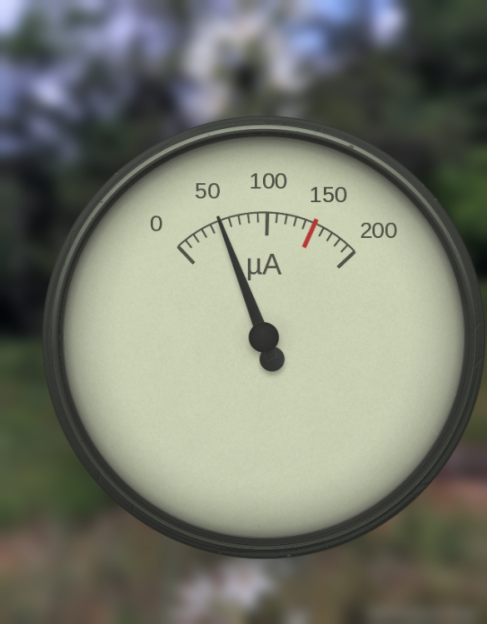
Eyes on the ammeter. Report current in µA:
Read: 50 µA
